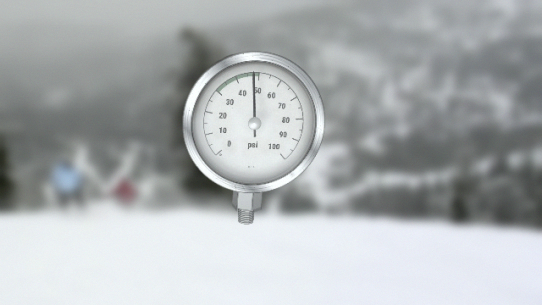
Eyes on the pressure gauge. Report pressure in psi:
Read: 47.5 psi
